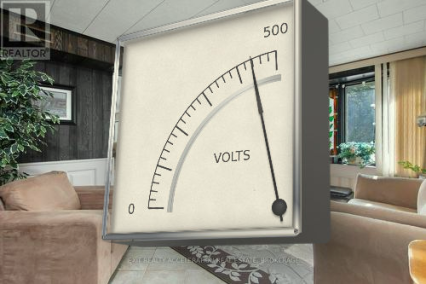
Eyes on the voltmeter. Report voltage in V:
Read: 440 V
